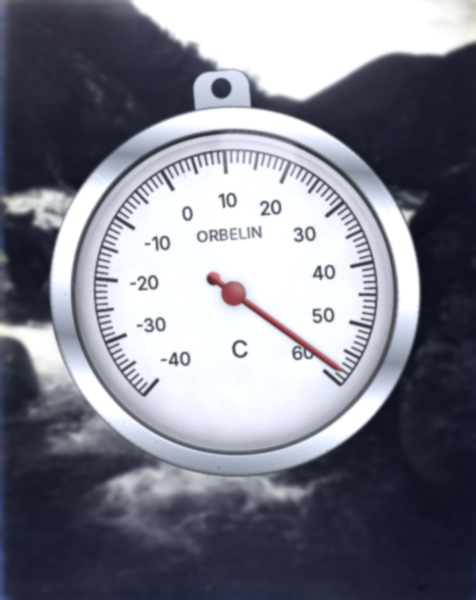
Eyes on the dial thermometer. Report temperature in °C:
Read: 58 °C
